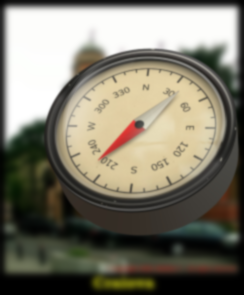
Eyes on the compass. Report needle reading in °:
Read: 220 °
